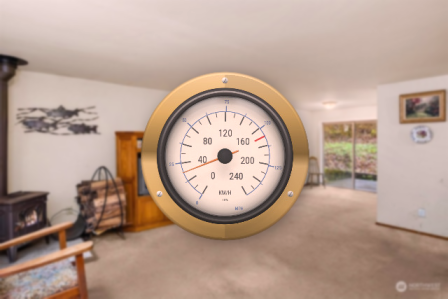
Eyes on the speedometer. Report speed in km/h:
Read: 30 km/h
